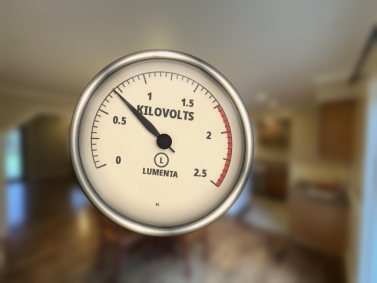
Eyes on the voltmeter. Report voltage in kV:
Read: 0.7 kV
